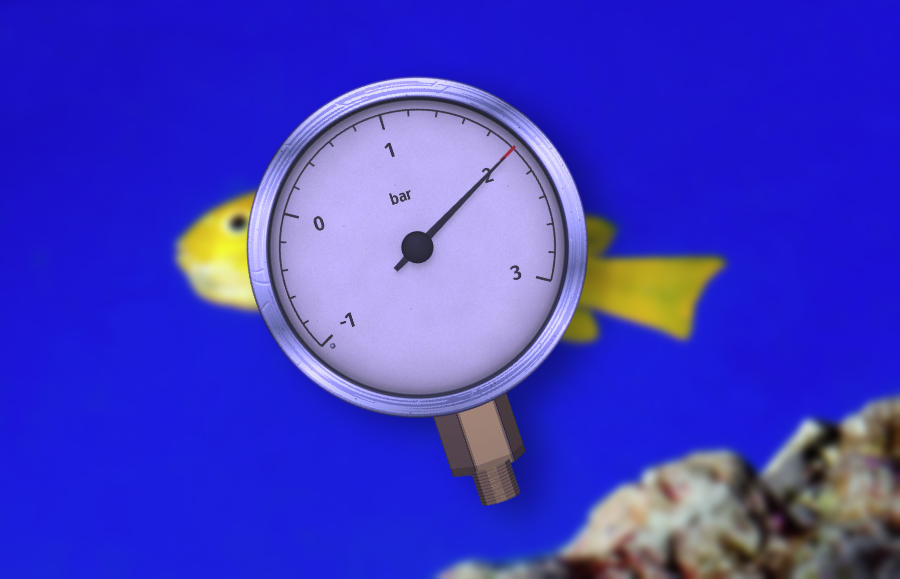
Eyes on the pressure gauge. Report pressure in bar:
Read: 2 bar
